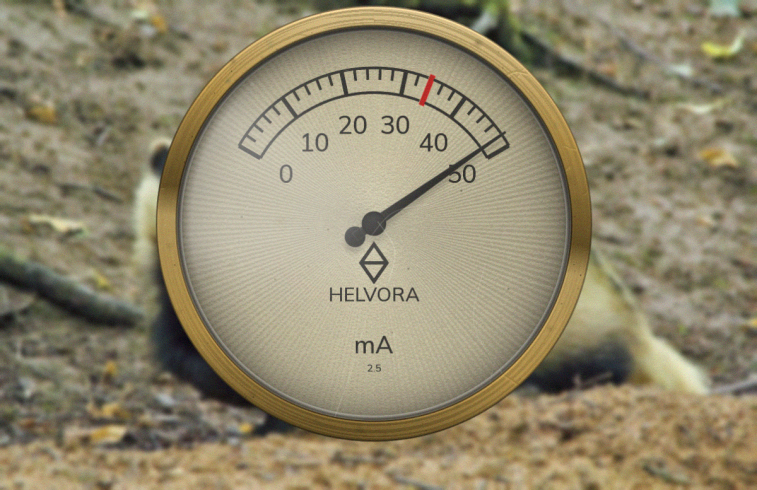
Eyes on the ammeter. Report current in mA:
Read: 48 mA
